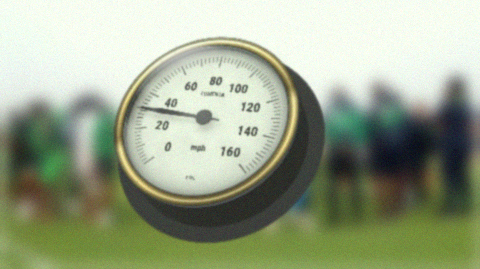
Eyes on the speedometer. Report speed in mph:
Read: 30 mph
